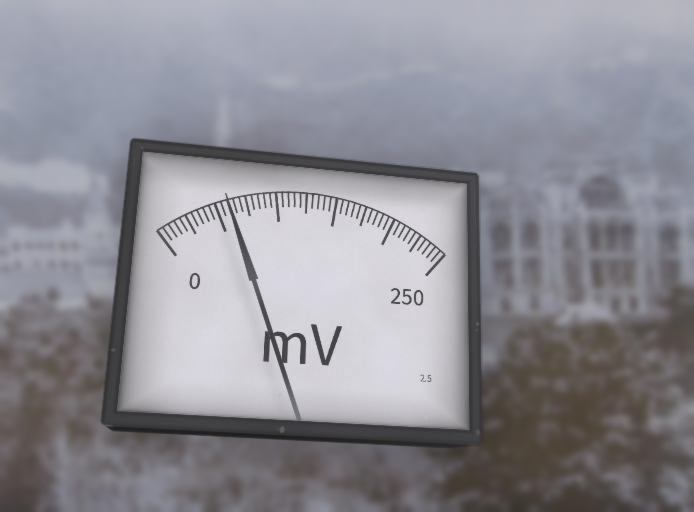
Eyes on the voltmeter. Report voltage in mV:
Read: 60 mV
